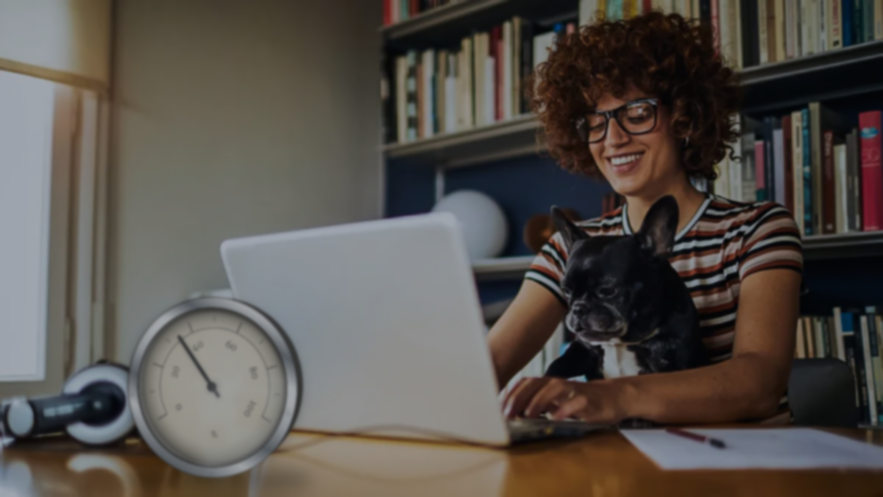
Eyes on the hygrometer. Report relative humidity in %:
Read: 35 %
